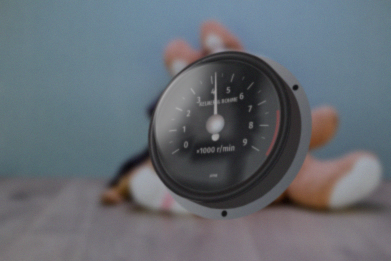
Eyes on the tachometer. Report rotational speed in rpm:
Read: 4250 rpm
